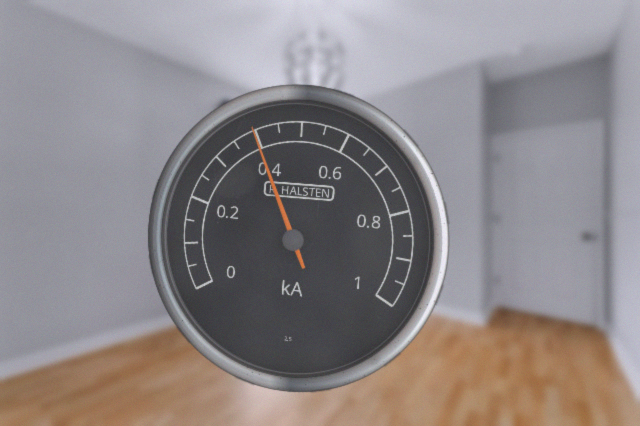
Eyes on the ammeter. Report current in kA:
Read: 0.4 kA
